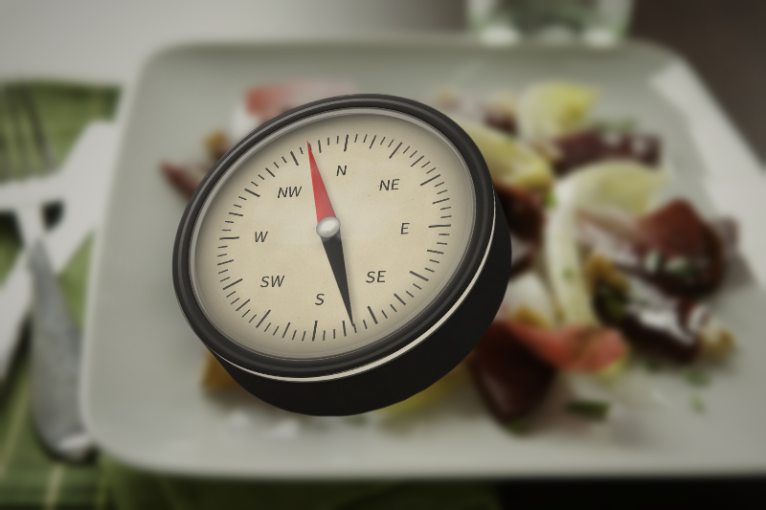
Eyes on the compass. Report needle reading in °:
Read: 340 °
